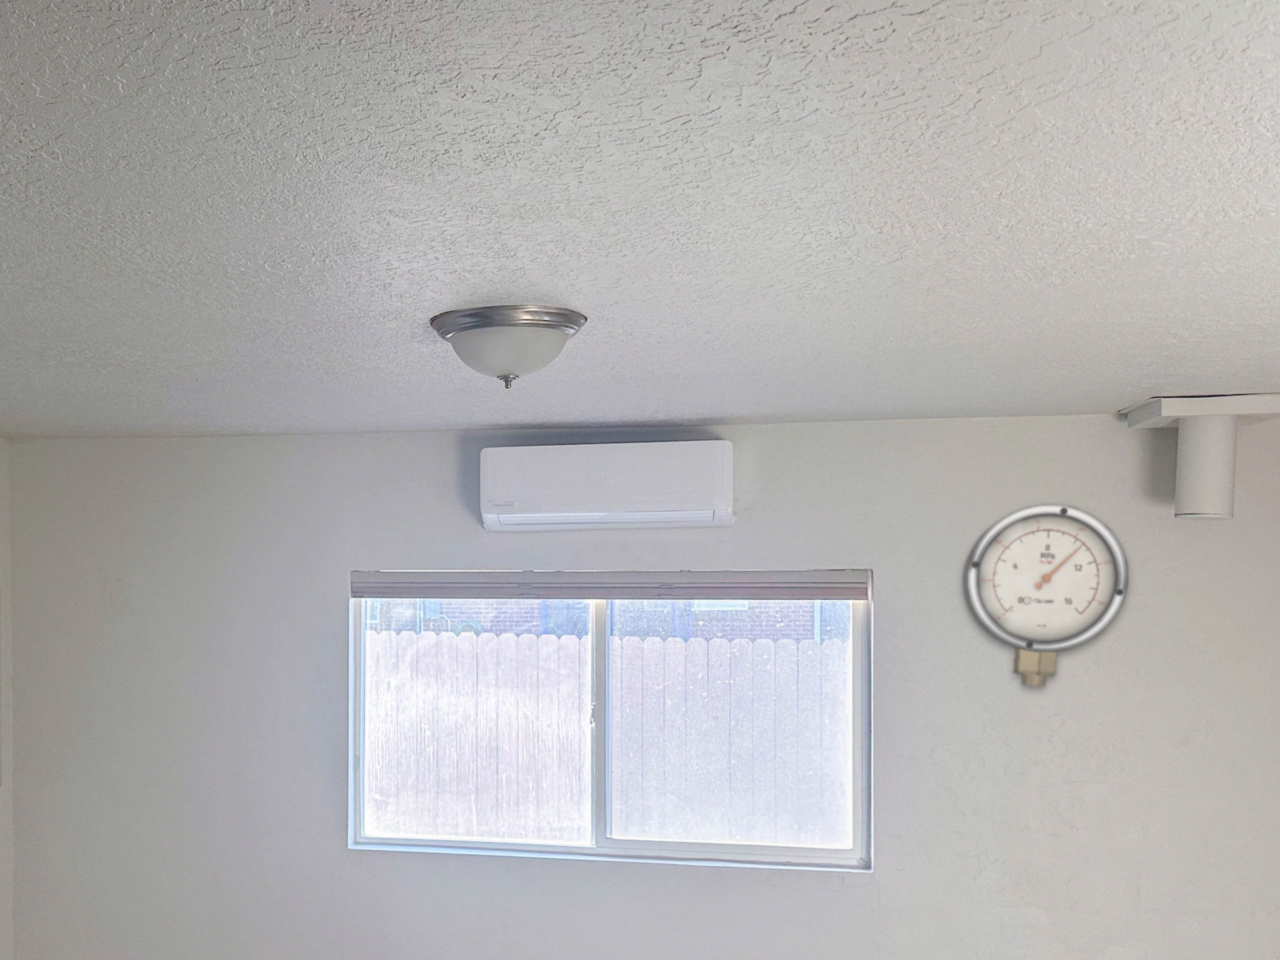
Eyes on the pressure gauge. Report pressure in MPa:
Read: 10.5 MPa
